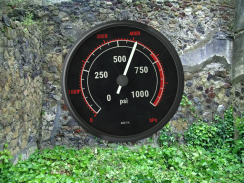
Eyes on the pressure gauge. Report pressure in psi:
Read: 600 psi
